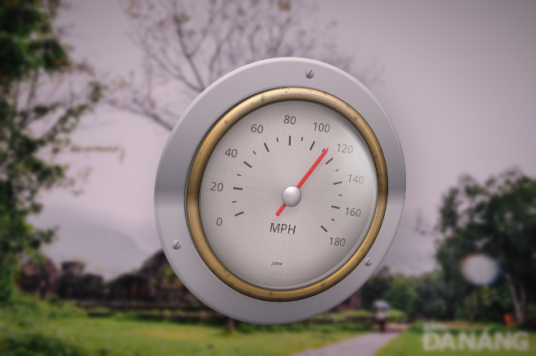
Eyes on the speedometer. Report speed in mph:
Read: 110 mph
